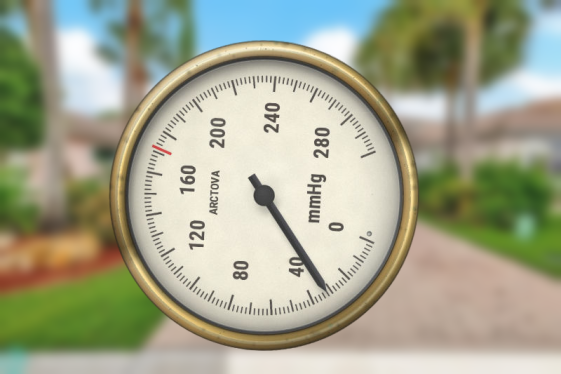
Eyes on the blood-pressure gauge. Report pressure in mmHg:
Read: 32 mmHg
